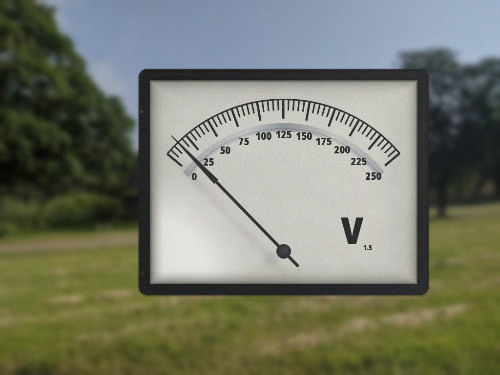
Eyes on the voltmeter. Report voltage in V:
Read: 15 V
